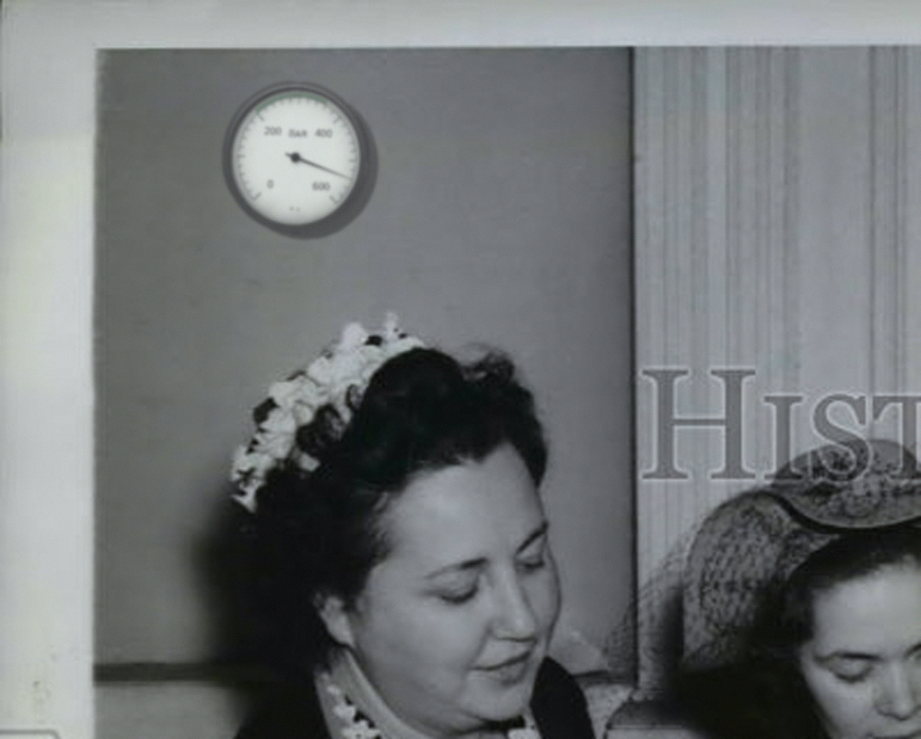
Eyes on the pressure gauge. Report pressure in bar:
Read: 540 bar
